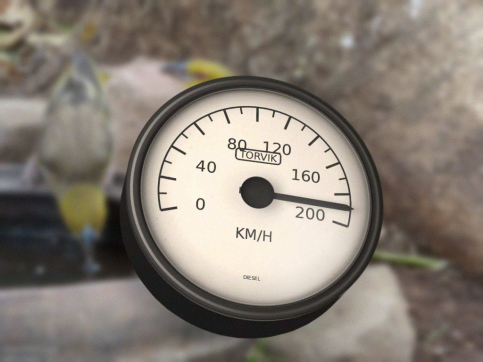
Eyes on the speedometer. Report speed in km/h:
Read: 190 km/h
